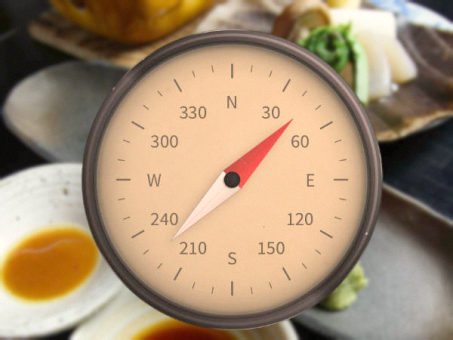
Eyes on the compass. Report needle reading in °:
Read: 45 °
